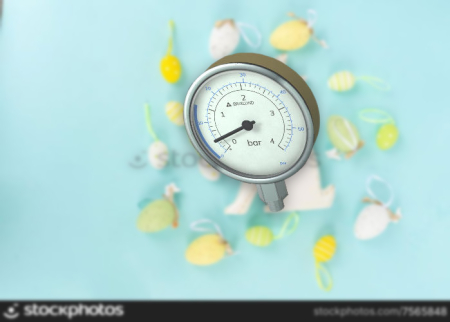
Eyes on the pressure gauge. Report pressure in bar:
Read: 0.3 bar
